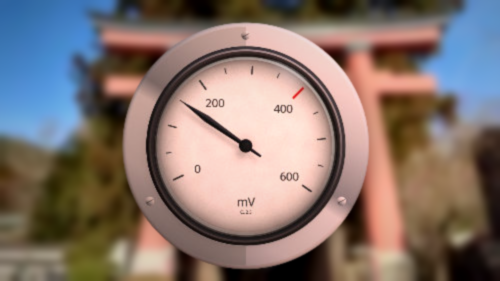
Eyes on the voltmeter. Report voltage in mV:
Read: 150 mV
